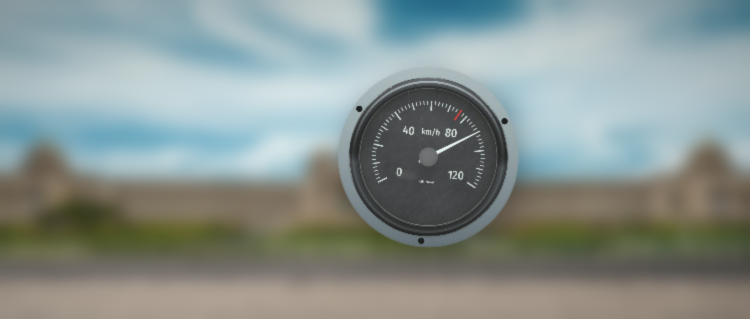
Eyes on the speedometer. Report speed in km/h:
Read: 90 km/h
